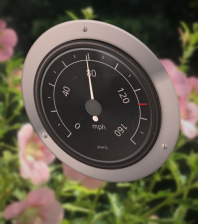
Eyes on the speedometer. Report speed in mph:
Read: 80 mph
